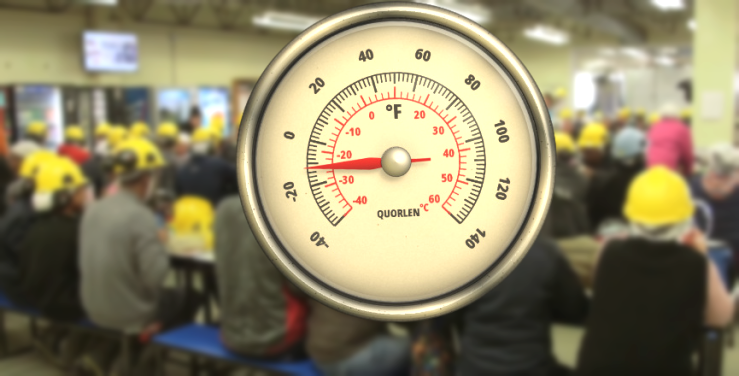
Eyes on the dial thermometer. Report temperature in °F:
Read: -12 °F
